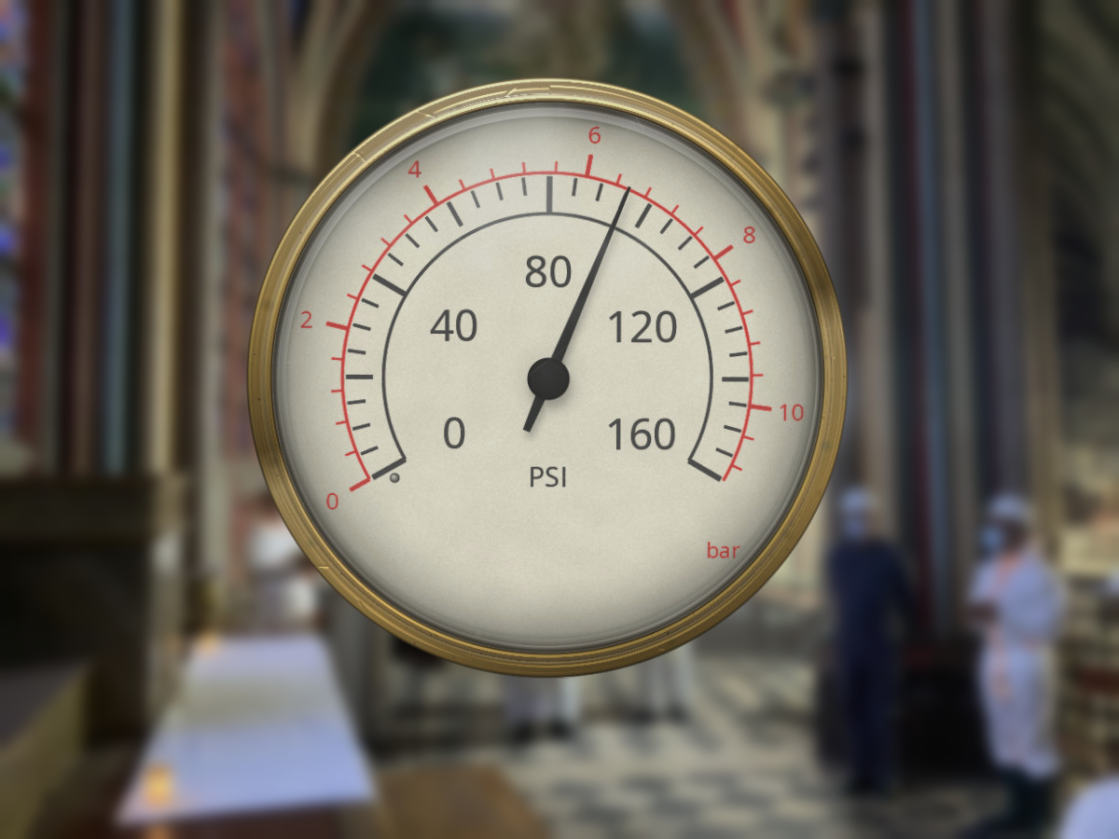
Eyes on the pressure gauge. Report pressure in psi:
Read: 95 psi
